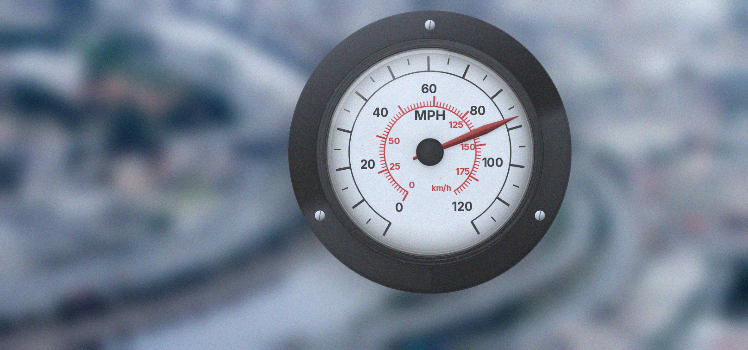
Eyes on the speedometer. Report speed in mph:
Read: 87.5 mph
